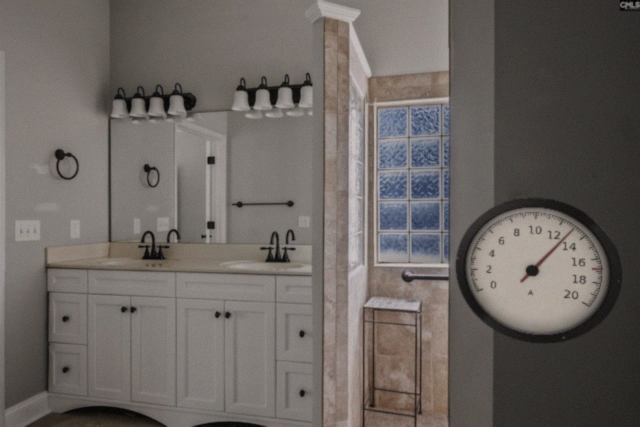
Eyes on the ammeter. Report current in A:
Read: 13 A
